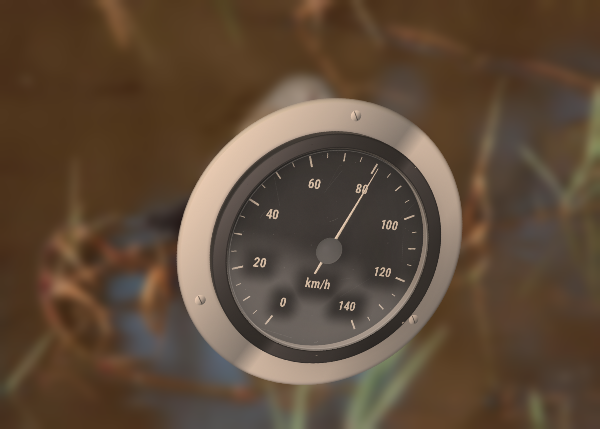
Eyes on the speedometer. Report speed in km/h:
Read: 80 km/h
